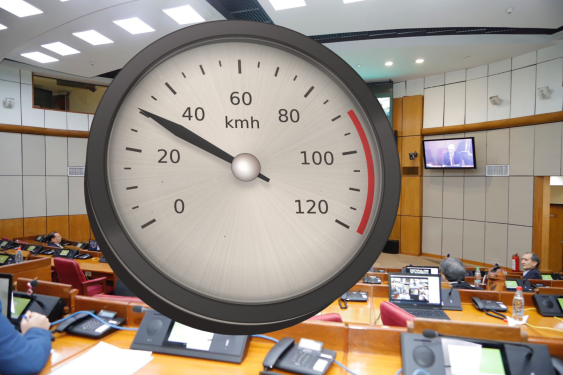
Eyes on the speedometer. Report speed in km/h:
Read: 30 km/h
